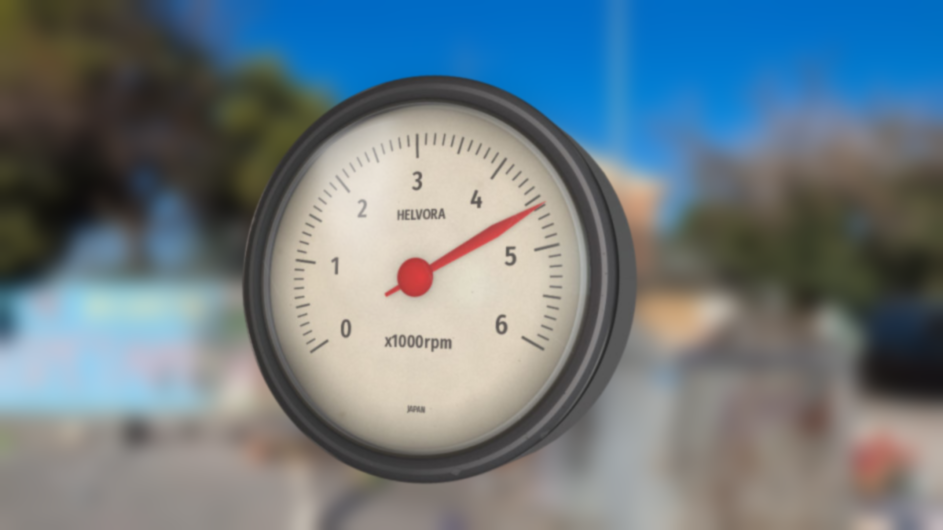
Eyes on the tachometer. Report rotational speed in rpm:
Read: 4600 rpm
